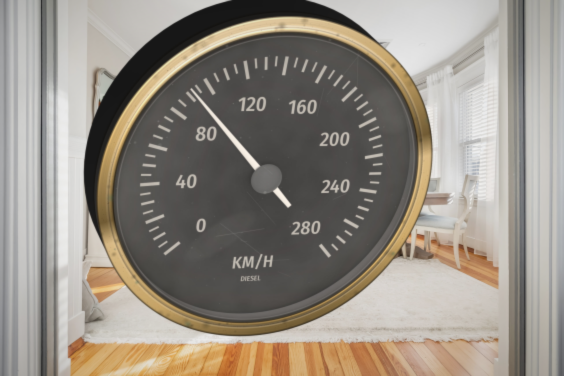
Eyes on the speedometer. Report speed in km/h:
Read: 92.5 km/h
